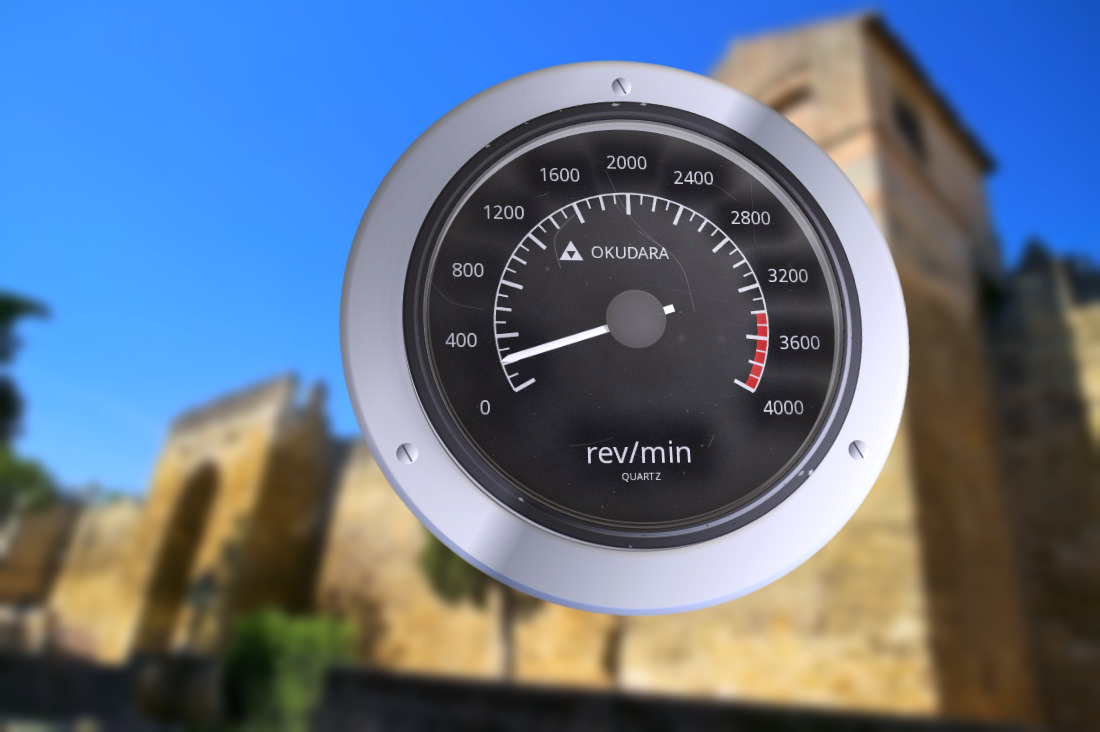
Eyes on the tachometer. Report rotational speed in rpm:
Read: 200 rpm
